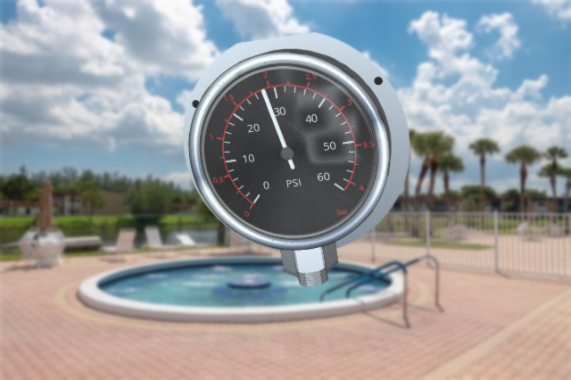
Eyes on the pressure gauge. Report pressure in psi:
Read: 28 psi
